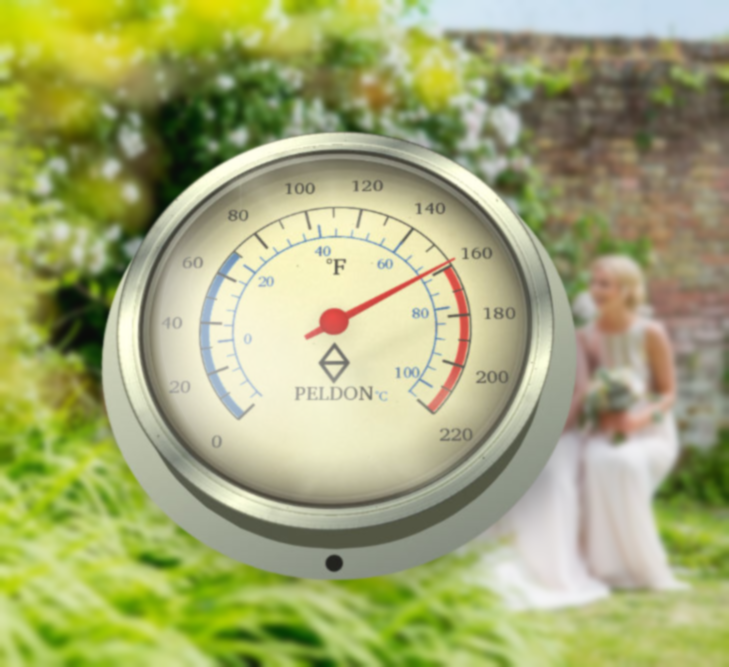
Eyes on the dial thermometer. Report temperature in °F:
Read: 160 °F
